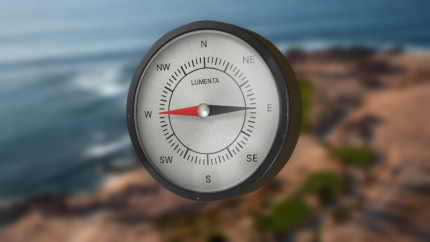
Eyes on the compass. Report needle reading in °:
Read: 270 °
